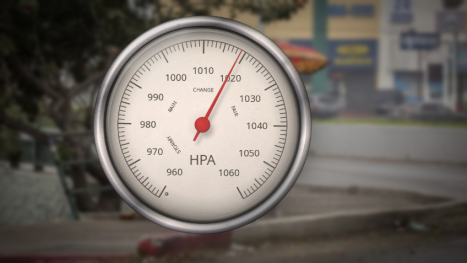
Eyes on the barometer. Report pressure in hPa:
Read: 1019 hPa
